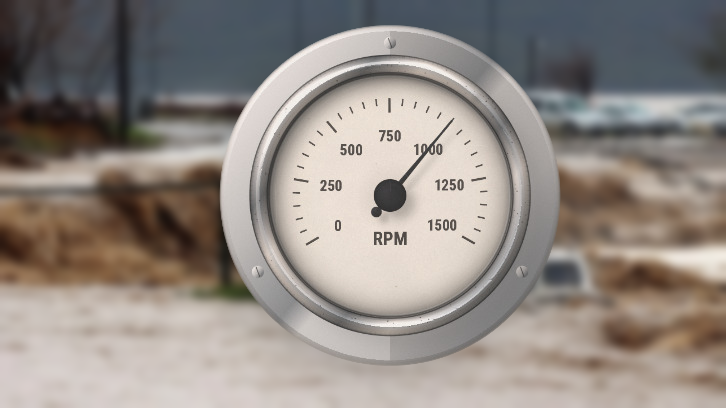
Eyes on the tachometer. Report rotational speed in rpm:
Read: 1000 rpm
